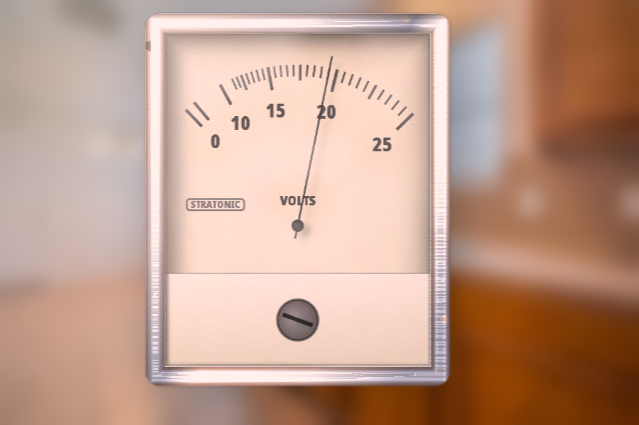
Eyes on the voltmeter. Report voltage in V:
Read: 19.5 V
